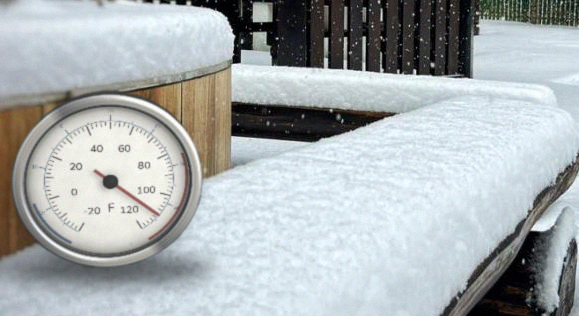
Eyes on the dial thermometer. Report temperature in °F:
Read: 110 °F
